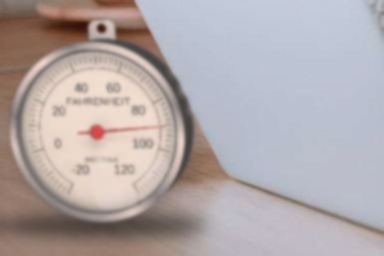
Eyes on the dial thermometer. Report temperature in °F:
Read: 90 °F
